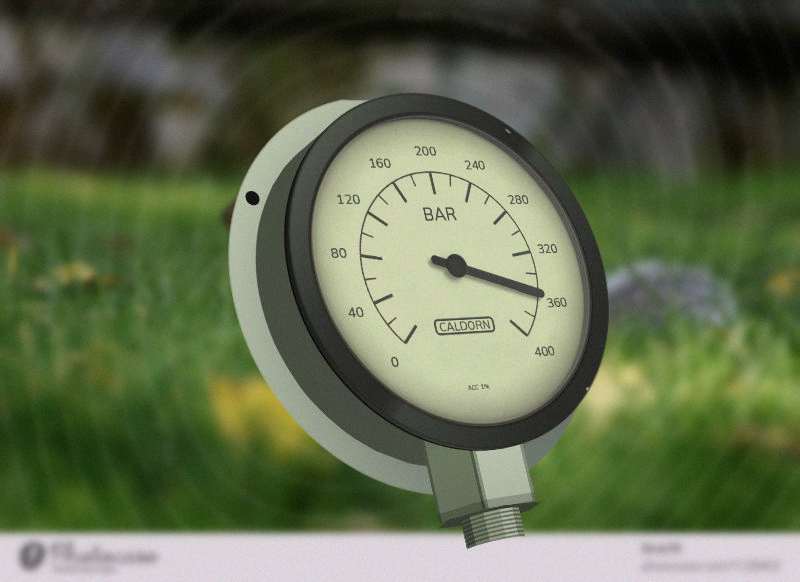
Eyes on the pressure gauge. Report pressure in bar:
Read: 360 bar
